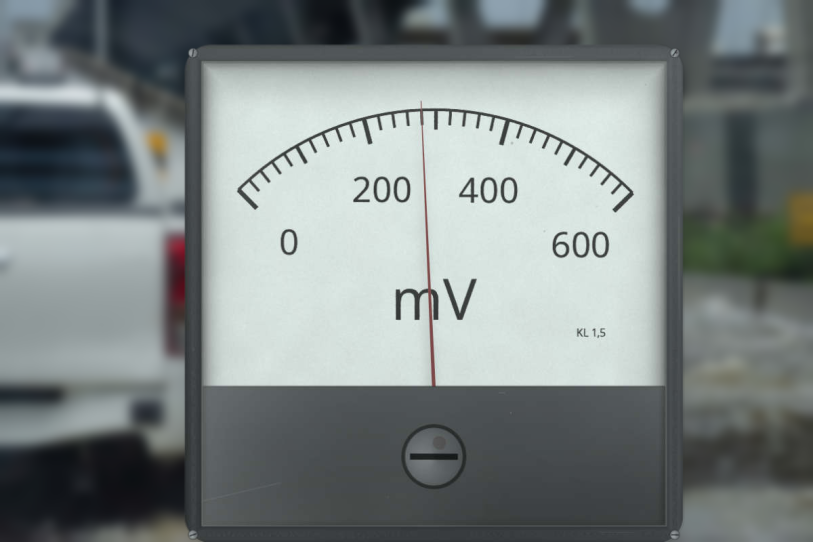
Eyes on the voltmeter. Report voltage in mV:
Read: 280 mV
